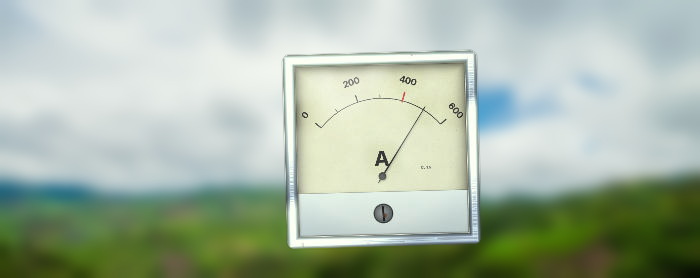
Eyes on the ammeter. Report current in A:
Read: 500 A
